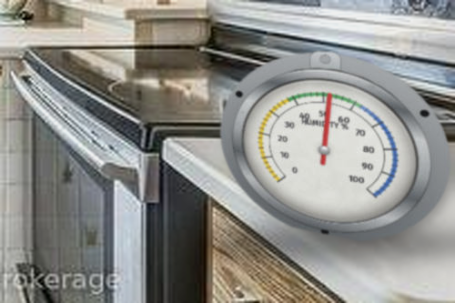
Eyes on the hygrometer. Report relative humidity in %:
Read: 52 %
